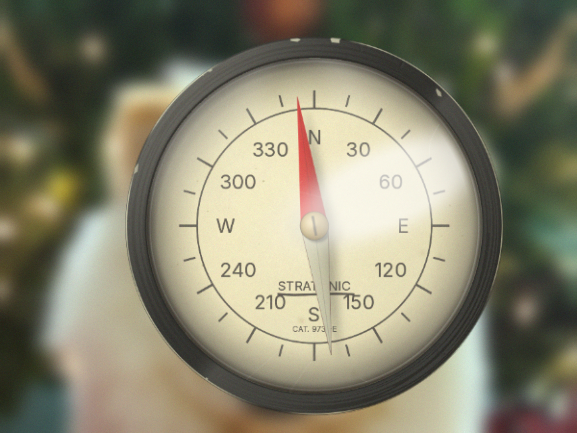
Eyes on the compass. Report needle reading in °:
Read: 352.5 °
